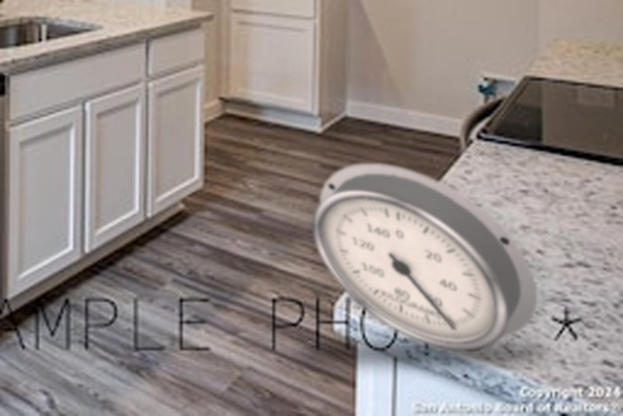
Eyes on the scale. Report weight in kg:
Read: 60 kg
